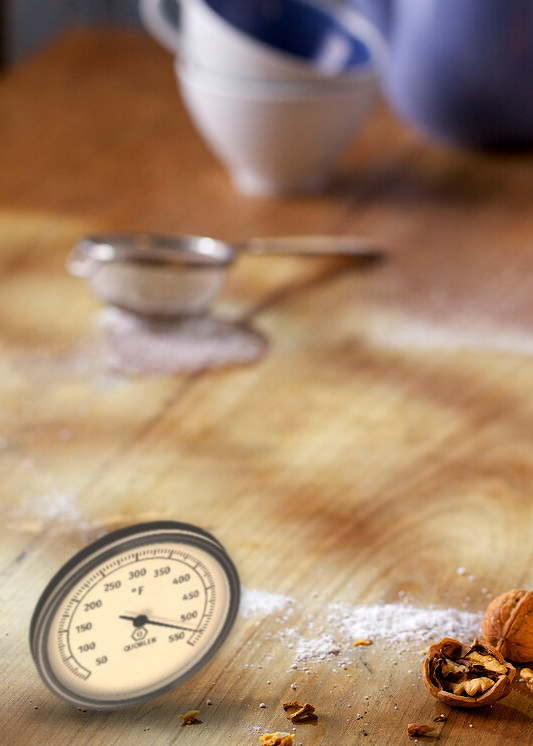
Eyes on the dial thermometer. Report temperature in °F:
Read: 525 °F
